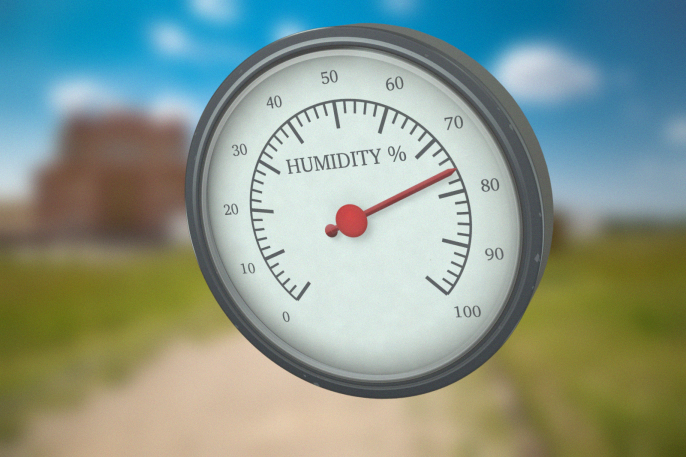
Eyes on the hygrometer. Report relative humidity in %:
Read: 76 %
